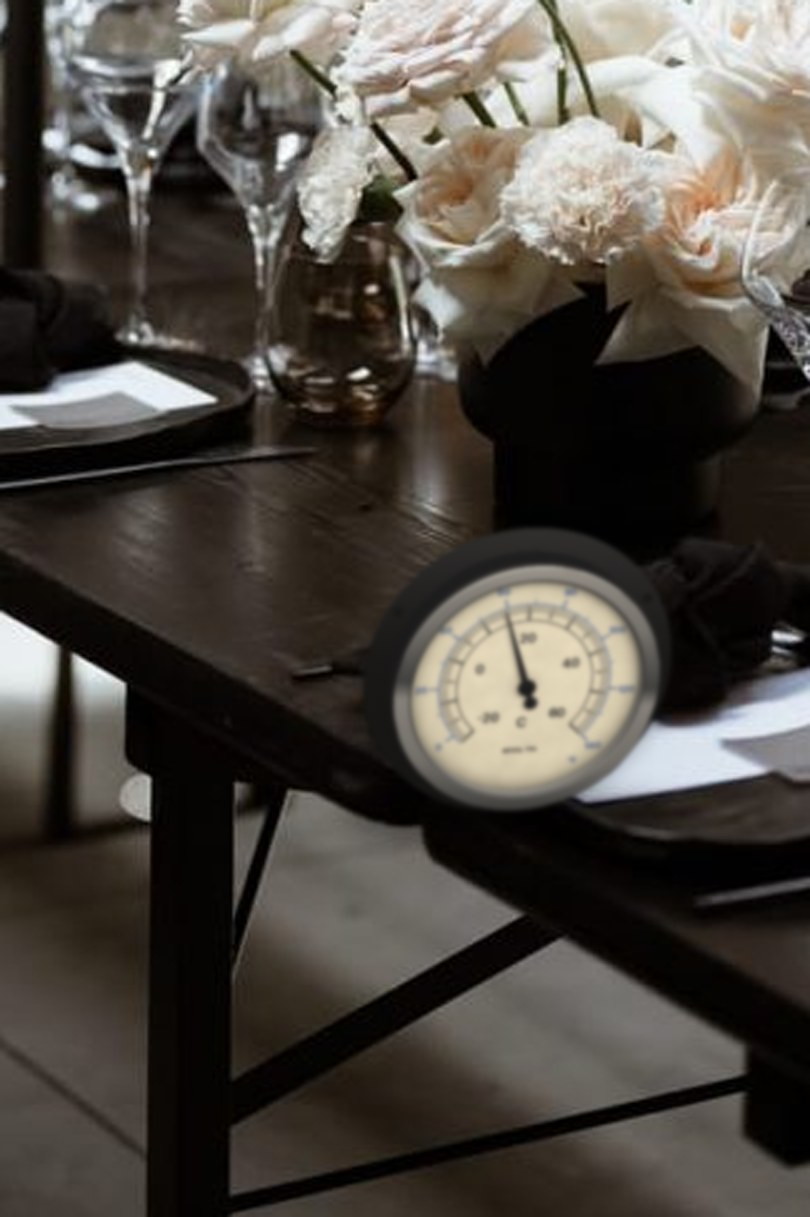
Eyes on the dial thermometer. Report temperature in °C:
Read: 15 °C
